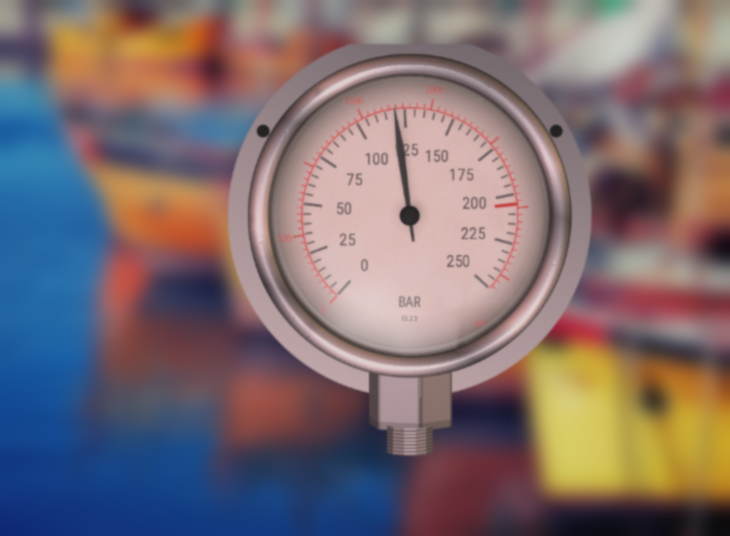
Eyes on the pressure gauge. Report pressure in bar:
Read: 120 bar
